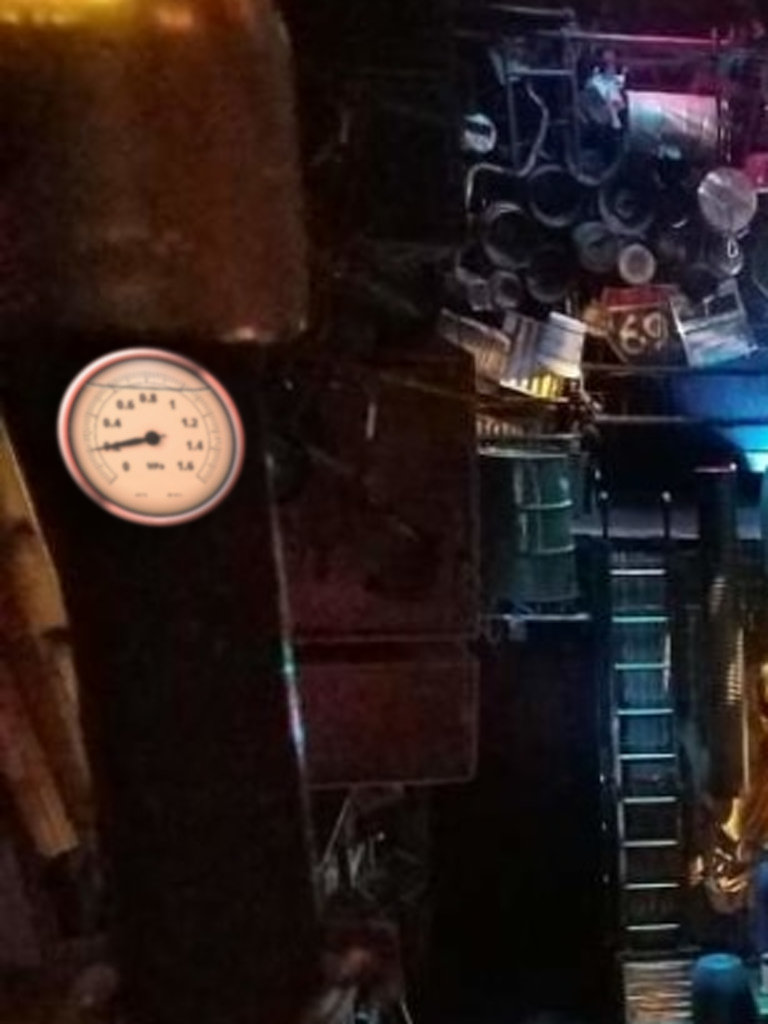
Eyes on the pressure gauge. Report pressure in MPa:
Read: 0.2 MPa
